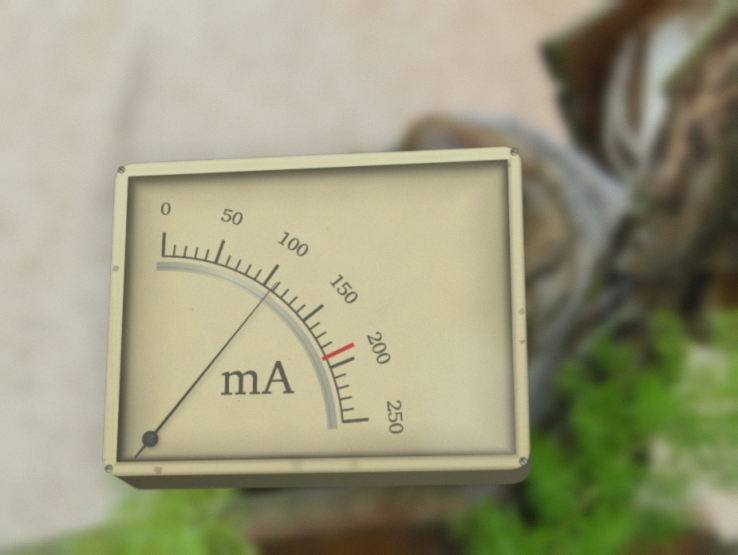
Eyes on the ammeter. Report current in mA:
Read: 110 mA
